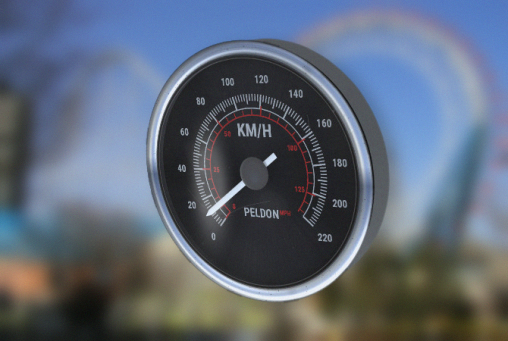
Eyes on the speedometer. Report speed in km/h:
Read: 10 km/h
